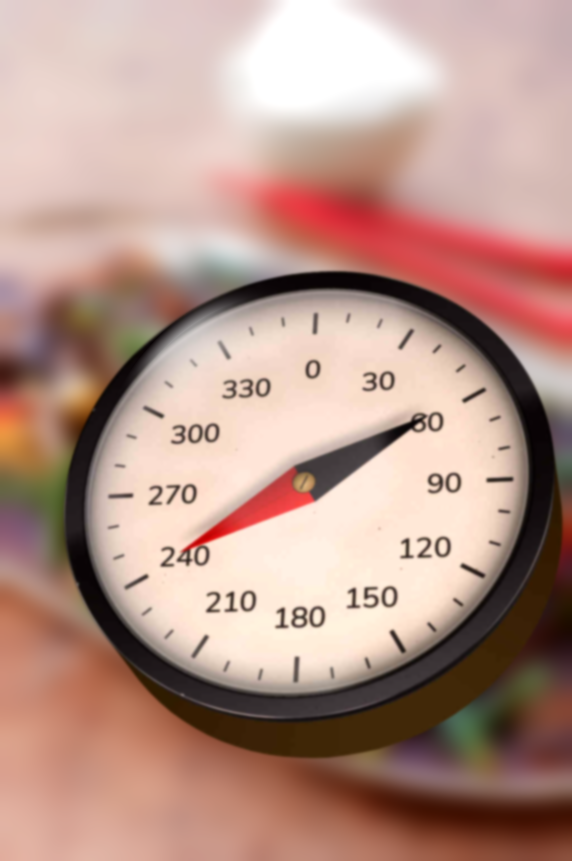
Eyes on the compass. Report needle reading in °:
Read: 240 °
